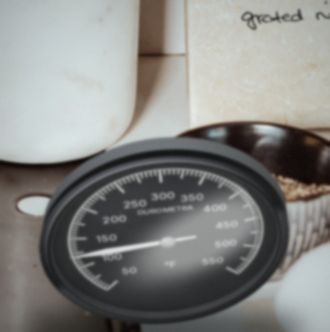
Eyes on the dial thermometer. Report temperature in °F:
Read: 125 °F
